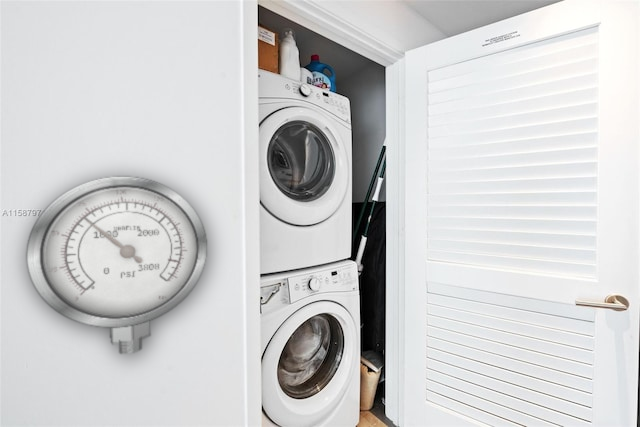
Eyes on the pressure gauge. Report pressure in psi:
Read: 1000 psi
